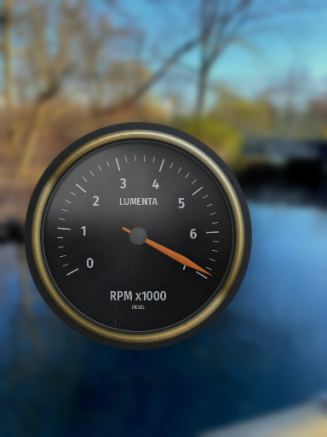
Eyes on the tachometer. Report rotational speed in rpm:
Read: 6900 rpm
